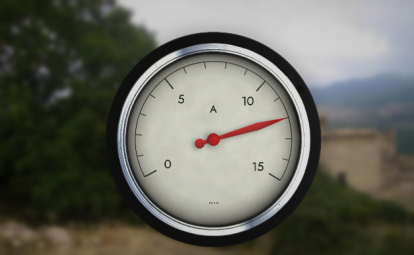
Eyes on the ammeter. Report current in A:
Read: 12 A
